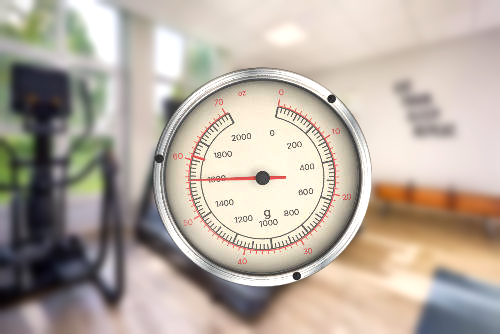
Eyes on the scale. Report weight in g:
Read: 1600 g
